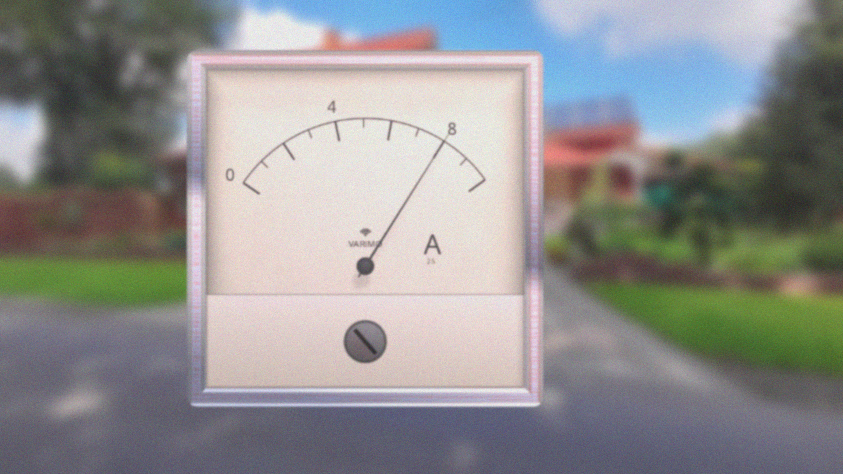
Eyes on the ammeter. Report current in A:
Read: 8 A
